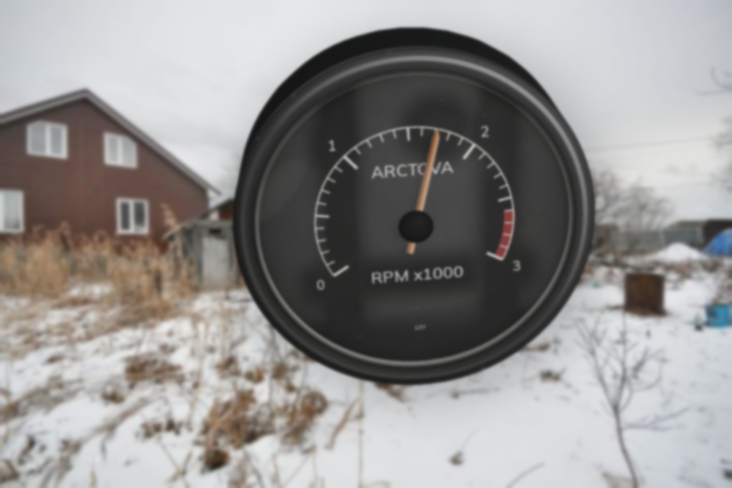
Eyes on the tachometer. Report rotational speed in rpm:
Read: 1700 rpm
